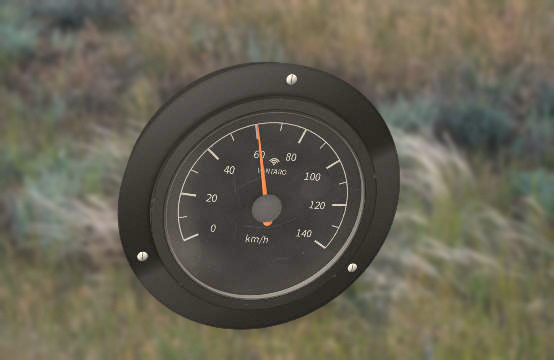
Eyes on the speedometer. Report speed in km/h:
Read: 60 km/h
